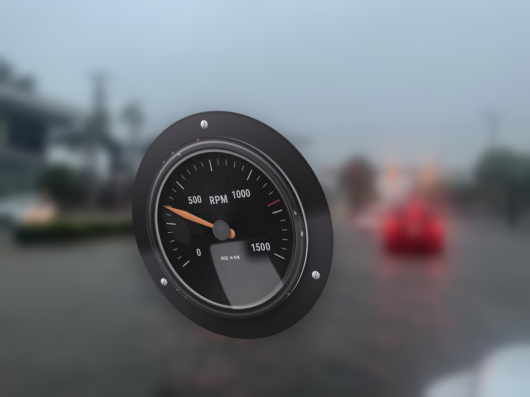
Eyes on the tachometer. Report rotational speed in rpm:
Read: 350 rpm
